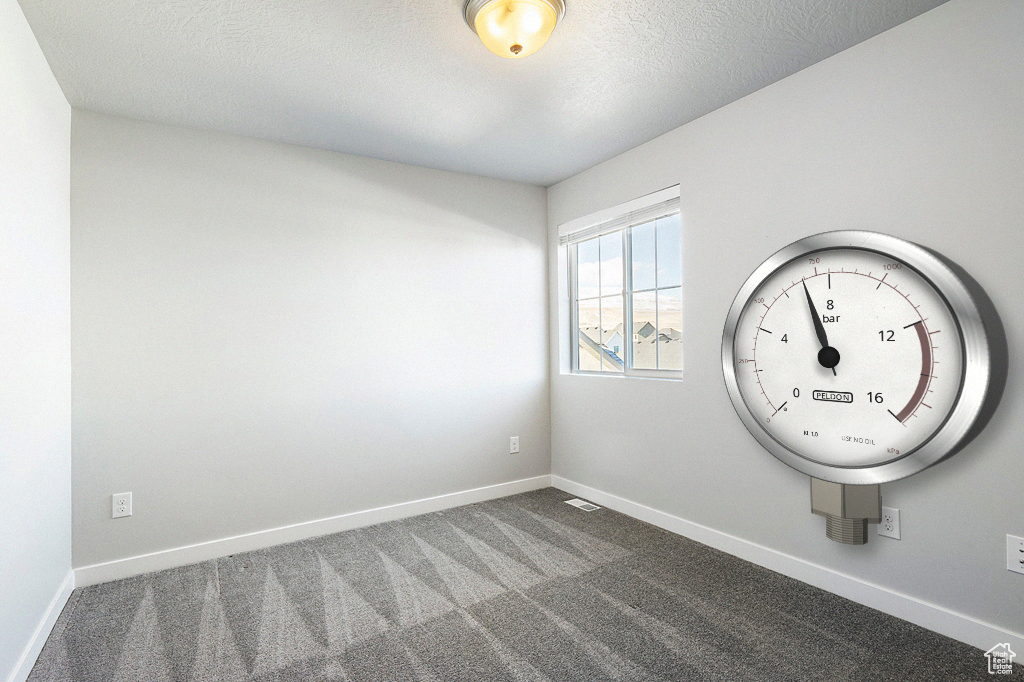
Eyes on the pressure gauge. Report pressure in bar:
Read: 7 bar
